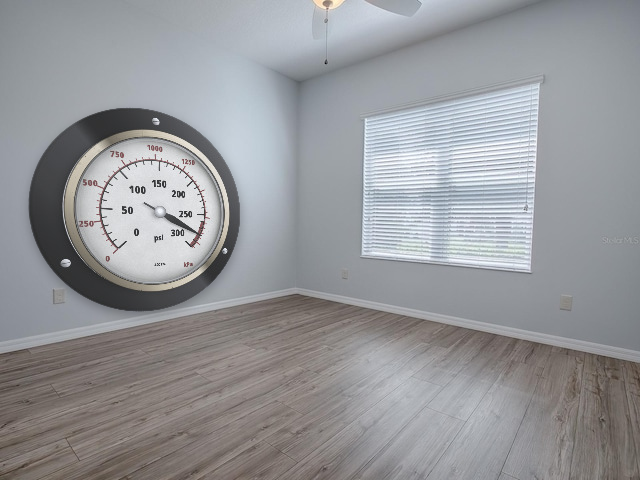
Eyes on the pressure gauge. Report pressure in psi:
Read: 280 psi
